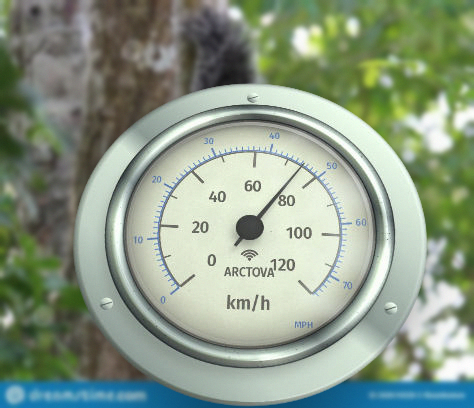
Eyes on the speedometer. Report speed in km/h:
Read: 75 km/h
